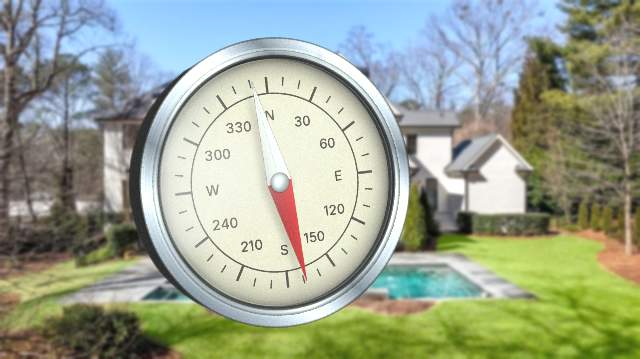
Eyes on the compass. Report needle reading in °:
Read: 170 °
